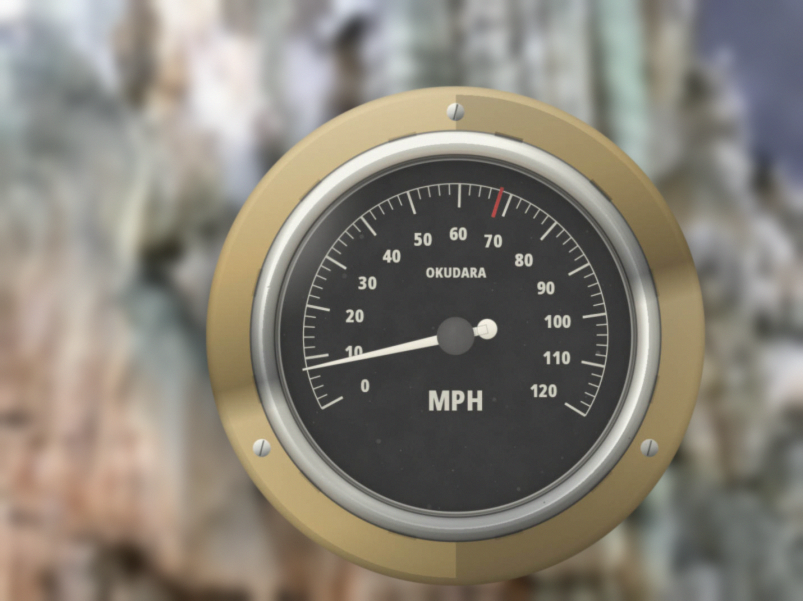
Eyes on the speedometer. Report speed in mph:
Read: 8 mph
